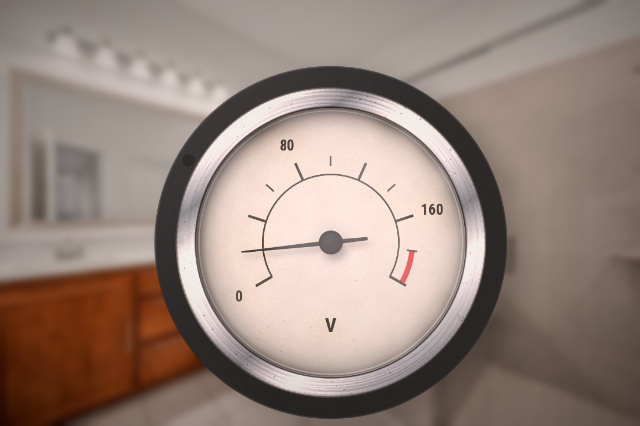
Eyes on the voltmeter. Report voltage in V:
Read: 20 V
